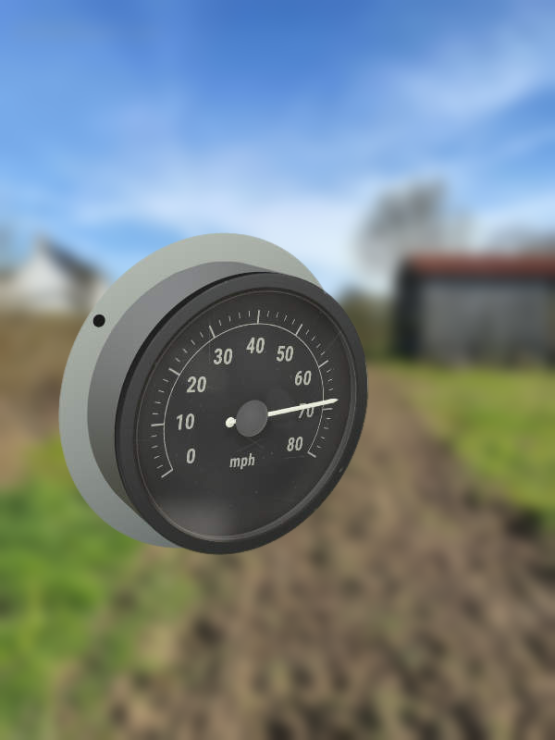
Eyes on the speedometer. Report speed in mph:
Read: 68 mph
